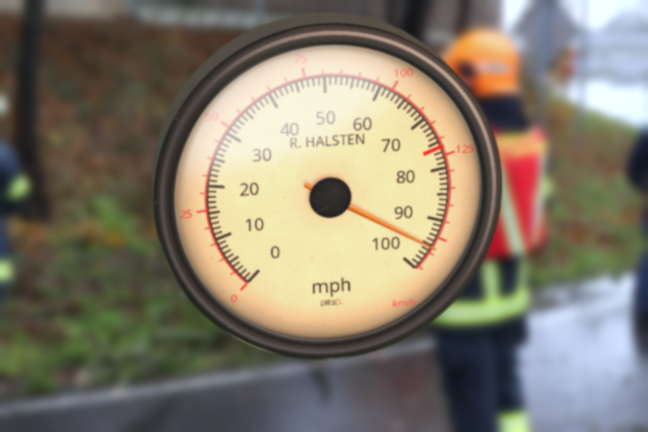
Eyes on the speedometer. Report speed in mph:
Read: 95 mph
